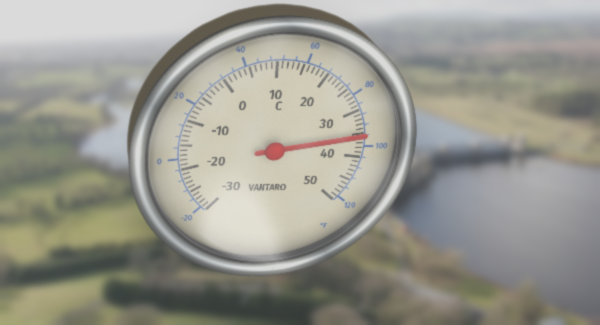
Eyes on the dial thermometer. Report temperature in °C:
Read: 35 °C
